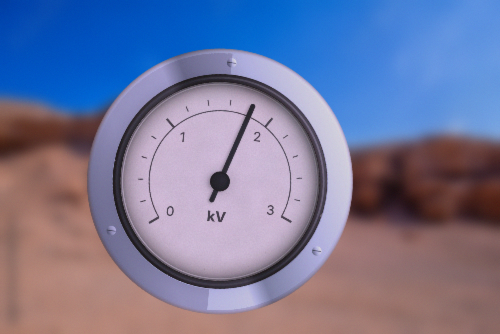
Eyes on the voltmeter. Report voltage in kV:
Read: 1.8 kV
